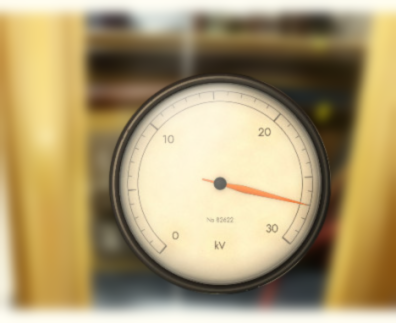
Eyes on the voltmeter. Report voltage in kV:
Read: 27 kV
